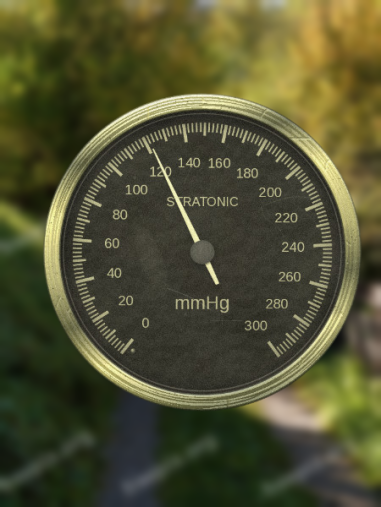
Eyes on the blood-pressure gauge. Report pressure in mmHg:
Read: 122 mmHg
